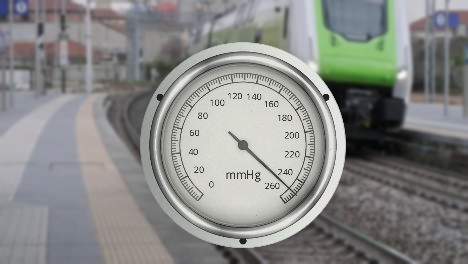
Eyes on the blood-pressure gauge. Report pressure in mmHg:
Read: 250 mmHg
